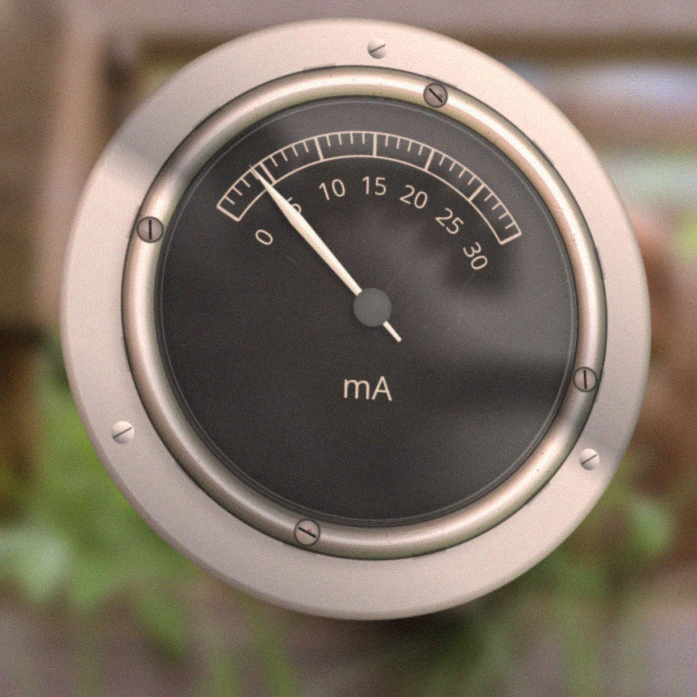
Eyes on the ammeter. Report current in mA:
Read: 4 mA
